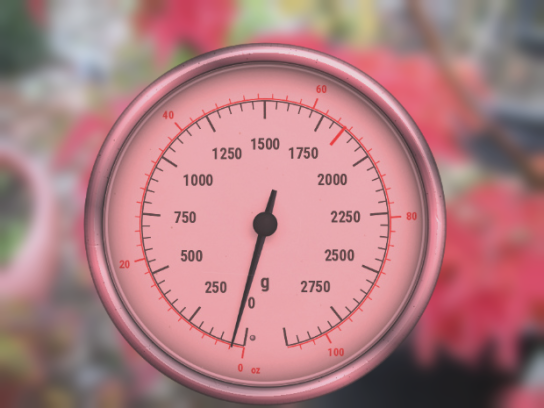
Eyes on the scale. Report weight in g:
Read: 50 g
